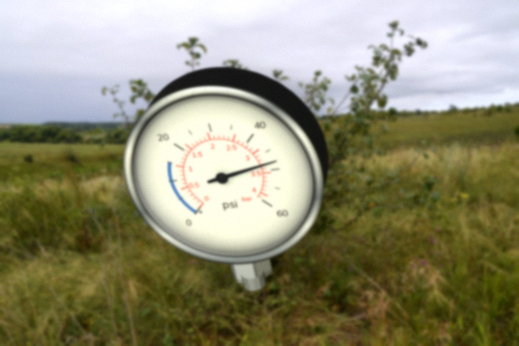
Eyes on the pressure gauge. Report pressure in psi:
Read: 47.5 psi
